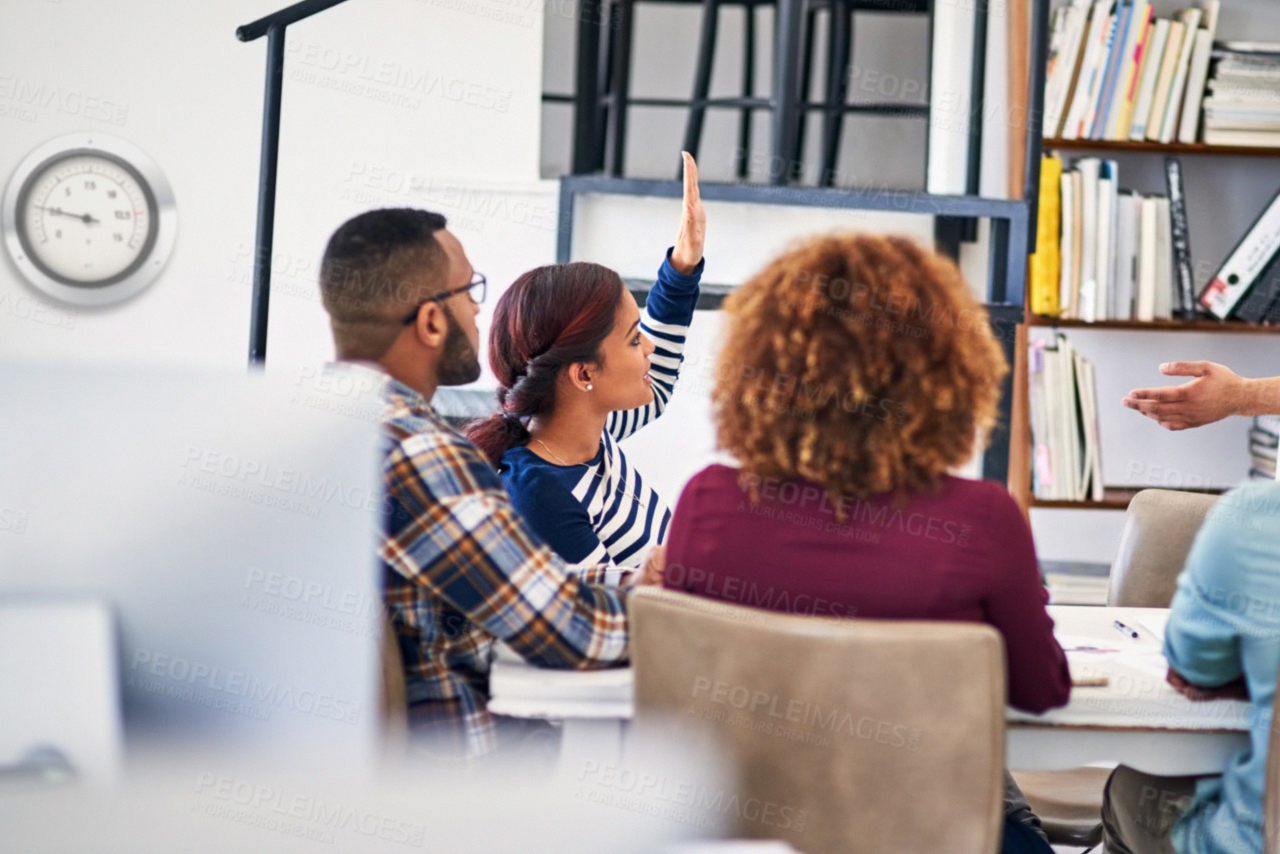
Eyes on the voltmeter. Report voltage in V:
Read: 2.5 V
